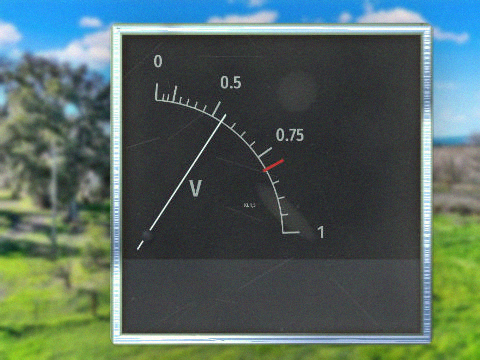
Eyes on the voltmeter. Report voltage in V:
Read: 0.55 V
